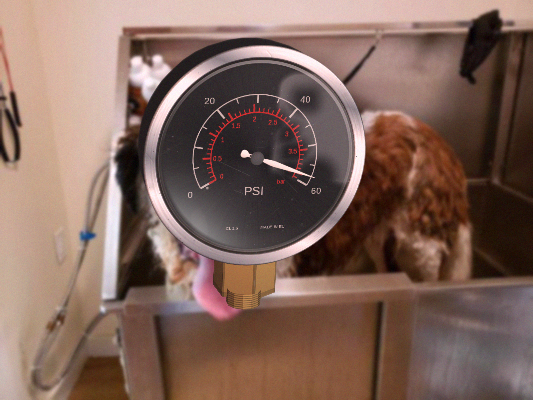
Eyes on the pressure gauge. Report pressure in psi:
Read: 57.5 psi
